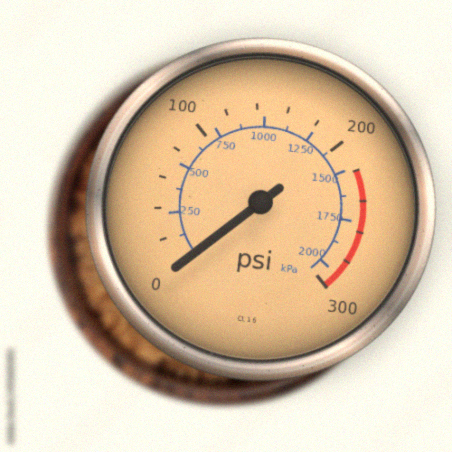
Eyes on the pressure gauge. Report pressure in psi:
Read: 0 psi
